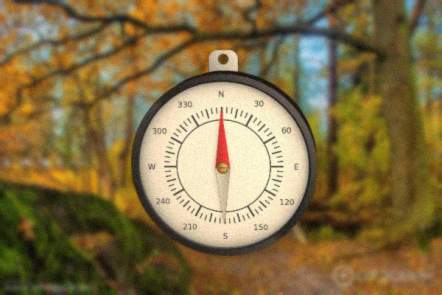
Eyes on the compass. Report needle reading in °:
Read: 0 °
